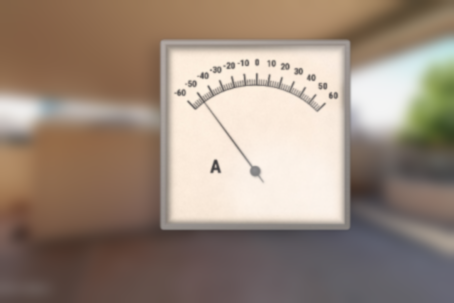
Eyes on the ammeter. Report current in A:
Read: -50 A
